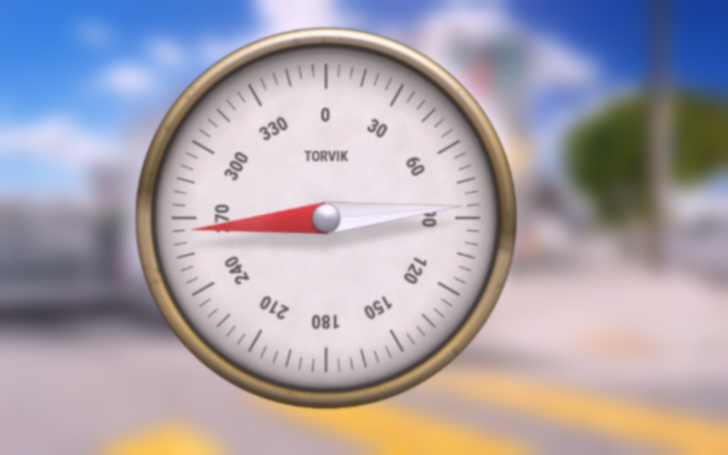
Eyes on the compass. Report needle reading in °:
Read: 265 °
